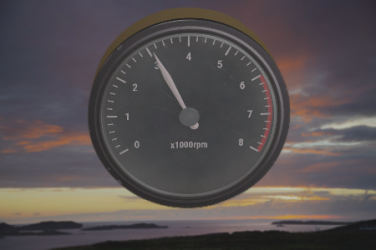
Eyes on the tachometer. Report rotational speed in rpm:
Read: 3100 rpm
